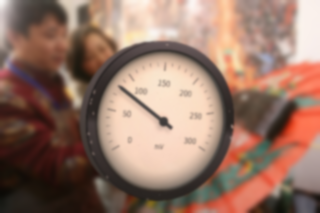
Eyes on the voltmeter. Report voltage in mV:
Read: 80 mV
